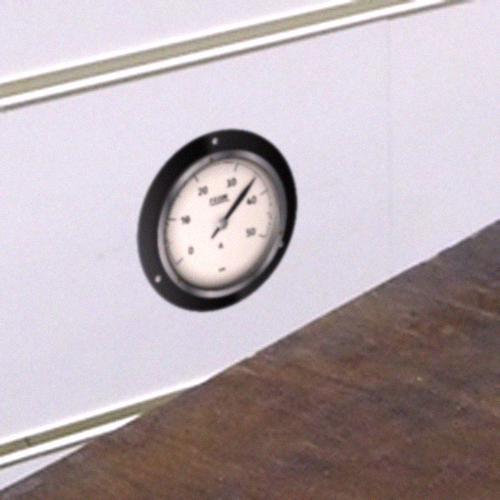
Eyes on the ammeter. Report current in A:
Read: 35 A
